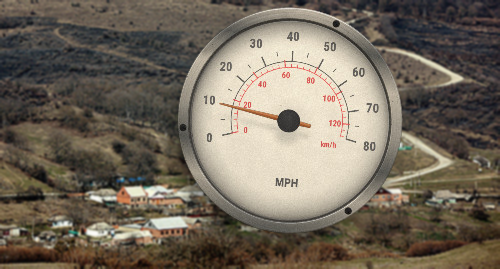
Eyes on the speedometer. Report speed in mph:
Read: 10 mph
